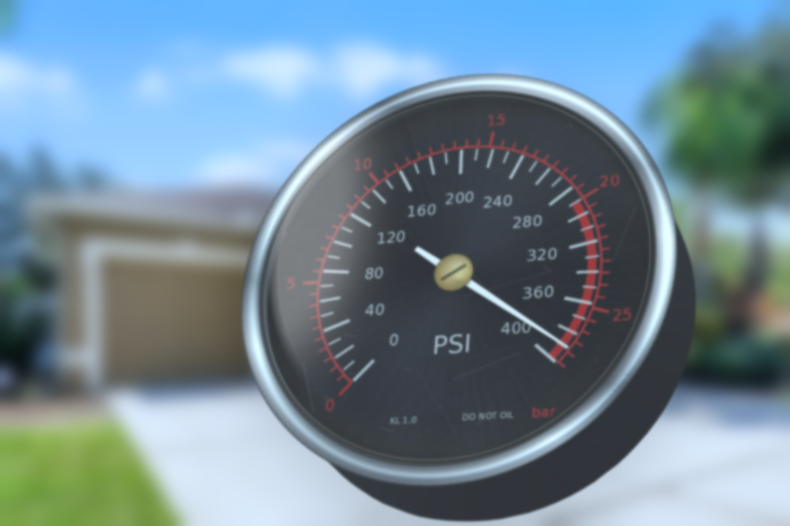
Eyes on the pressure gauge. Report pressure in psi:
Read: 390 psi
